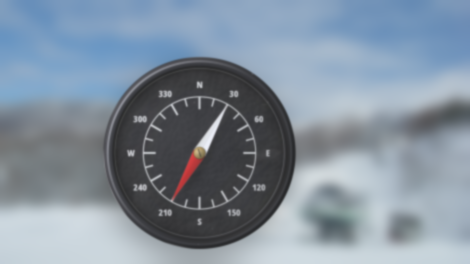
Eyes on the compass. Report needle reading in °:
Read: 210 °
